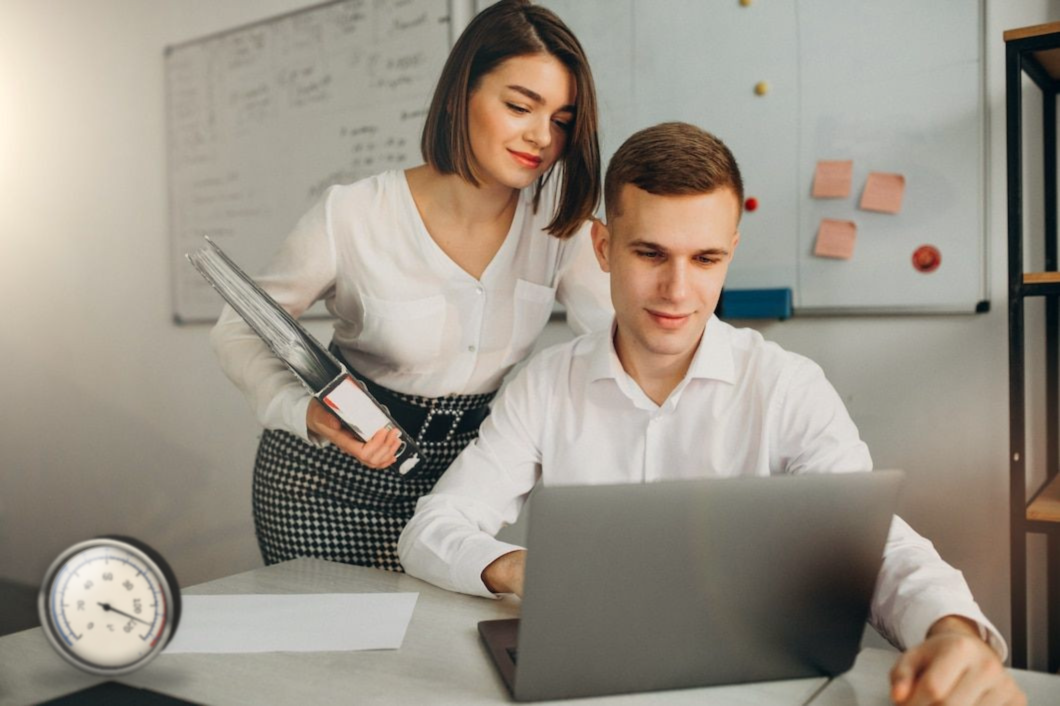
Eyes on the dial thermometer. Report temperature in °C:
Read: 110 °C
